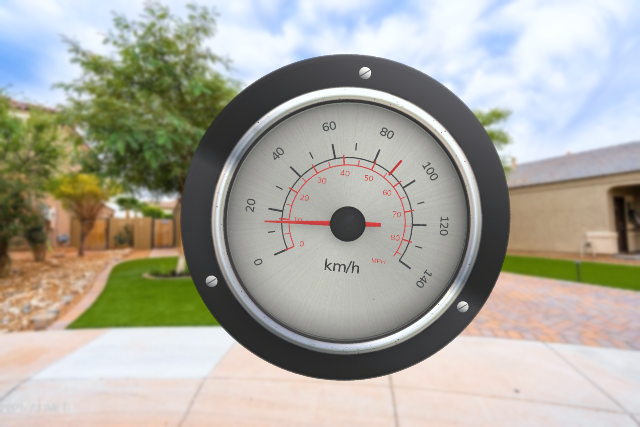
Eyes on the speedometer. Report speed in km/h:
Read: 15 km/h
